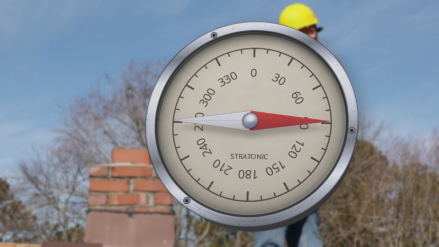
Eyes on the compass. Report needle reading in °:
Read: 90 °
